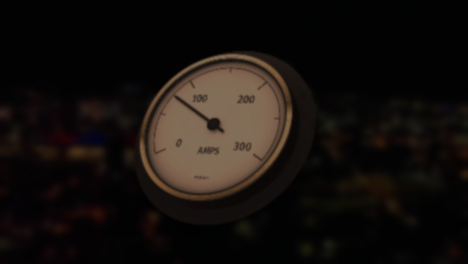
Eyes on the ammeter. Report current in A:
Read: 75 A
